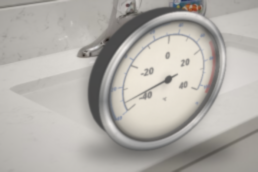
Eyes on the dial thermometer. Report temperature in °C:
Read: -35 °C
